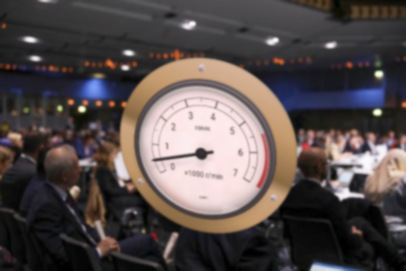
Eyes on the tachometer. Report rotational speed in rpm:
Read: 500 rpm
